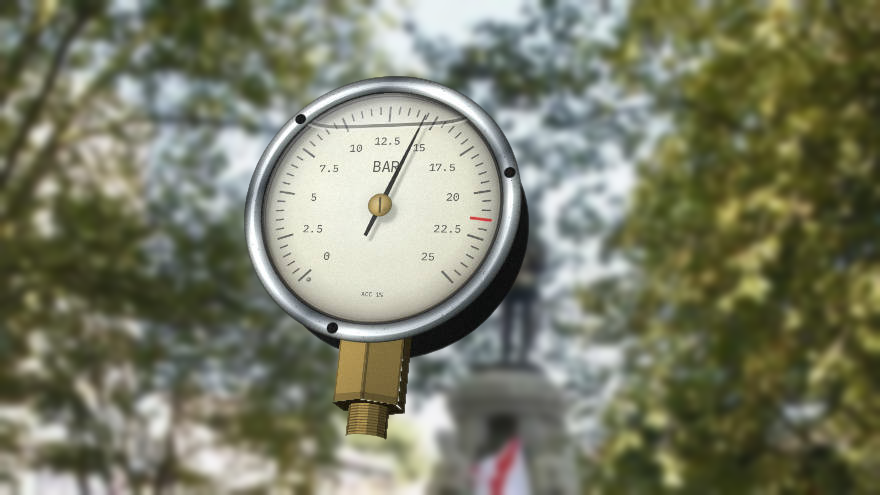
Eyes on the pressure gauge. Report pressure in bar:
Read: 14.5 bar
